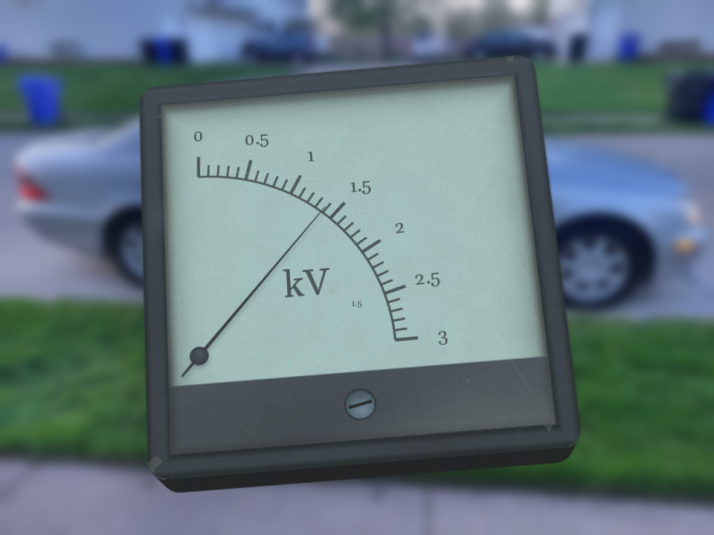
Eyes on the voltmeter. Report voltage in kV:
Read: 1.4 kV
